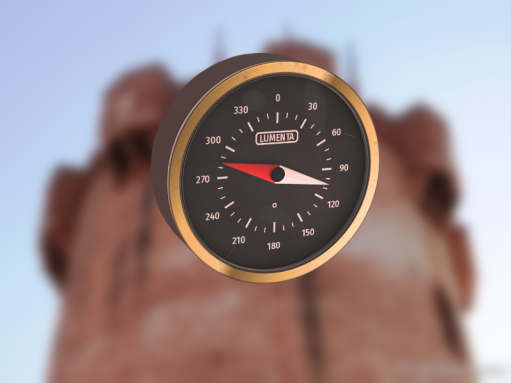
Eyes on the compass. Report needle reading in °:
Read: 285 °
